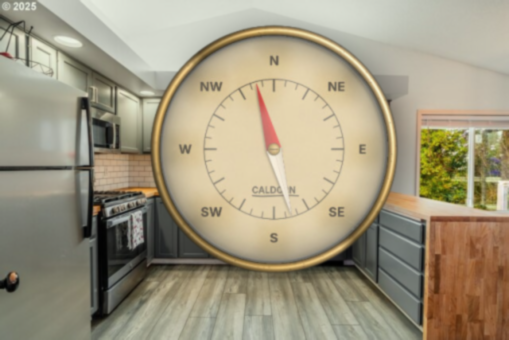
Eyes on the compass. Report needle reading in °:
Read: 345 °
